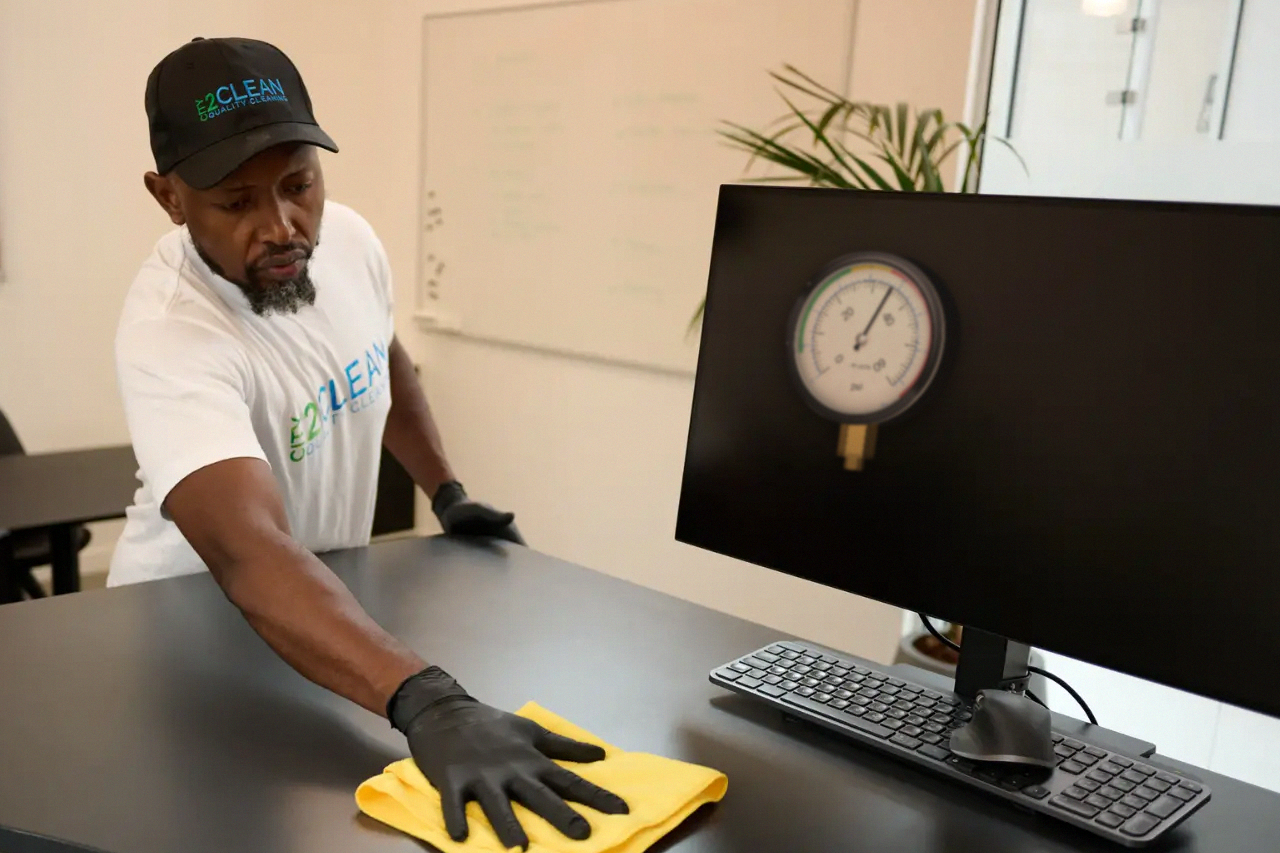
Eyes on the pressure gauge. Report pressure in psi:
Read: 35 psi
